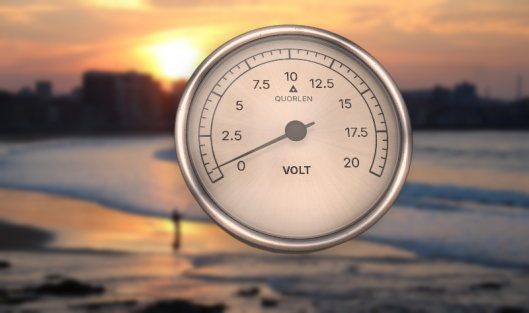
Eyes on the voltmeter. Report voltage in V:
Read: 0.5 V
